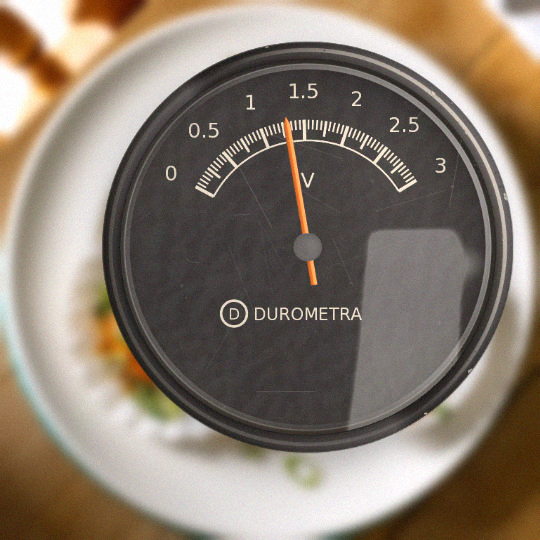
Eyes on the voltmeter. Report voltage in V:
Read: 1.3 V
